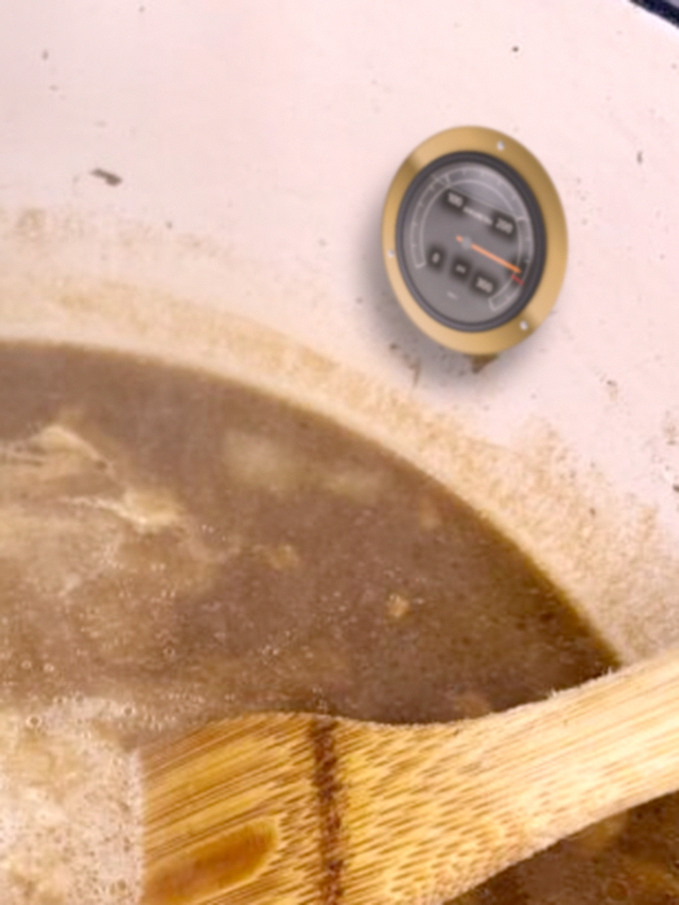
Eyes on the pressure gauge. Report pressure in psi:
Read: 250 psi
